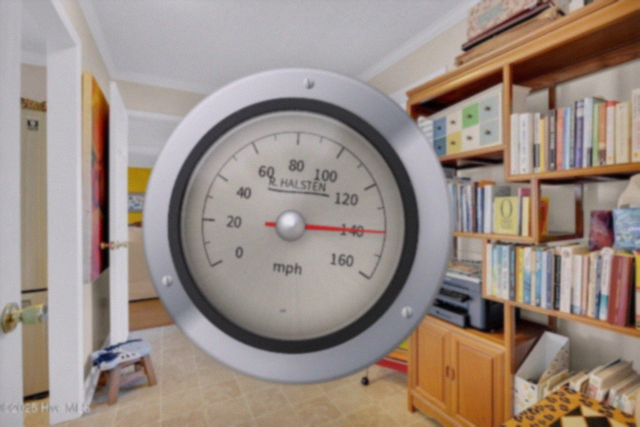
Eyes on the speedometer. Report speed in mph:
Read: 140 mph
